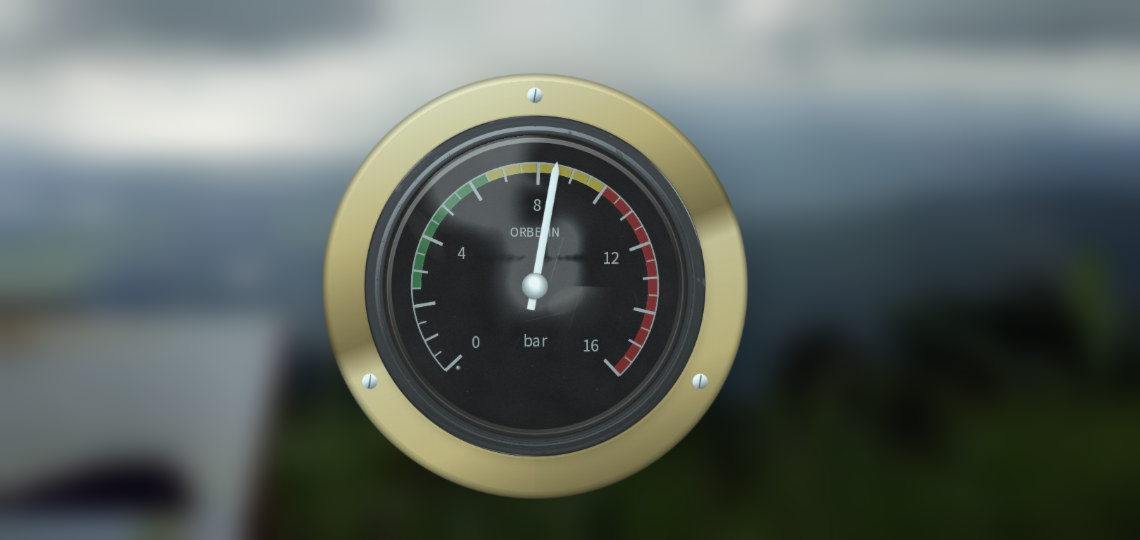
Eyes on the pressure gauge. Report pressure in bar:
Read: 8.5 bar
